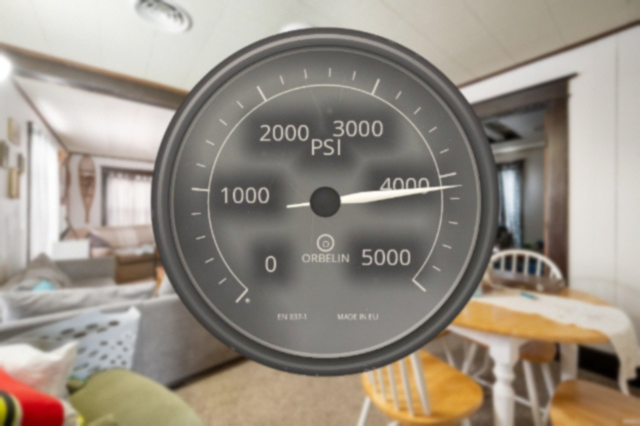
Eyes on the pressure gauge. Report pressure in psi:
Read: 4100 psi
